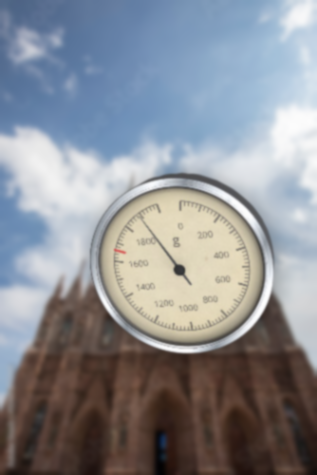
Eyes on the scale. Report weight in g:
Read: 1900 g
